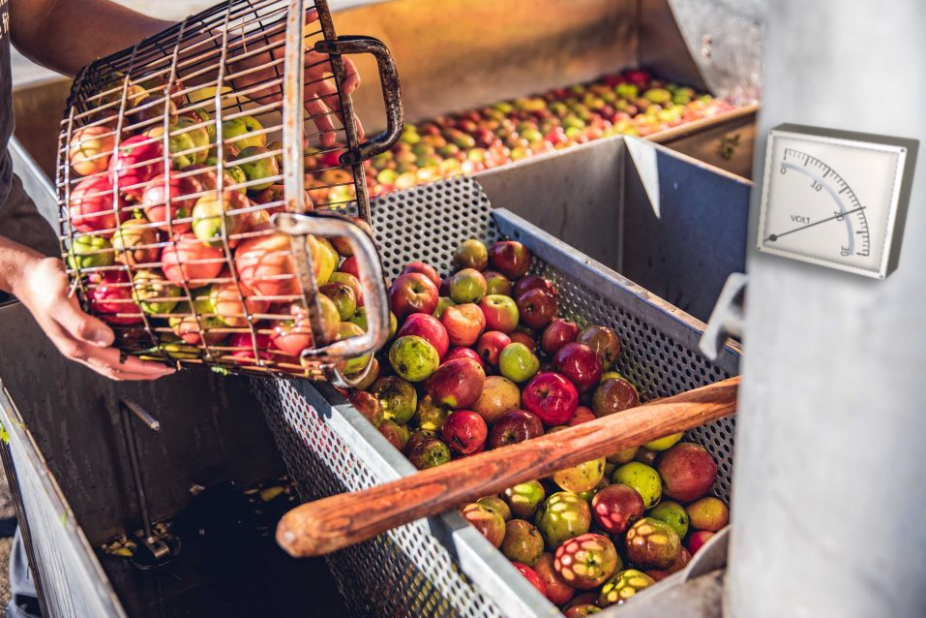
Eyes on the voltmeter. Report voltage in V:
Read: 20 V
